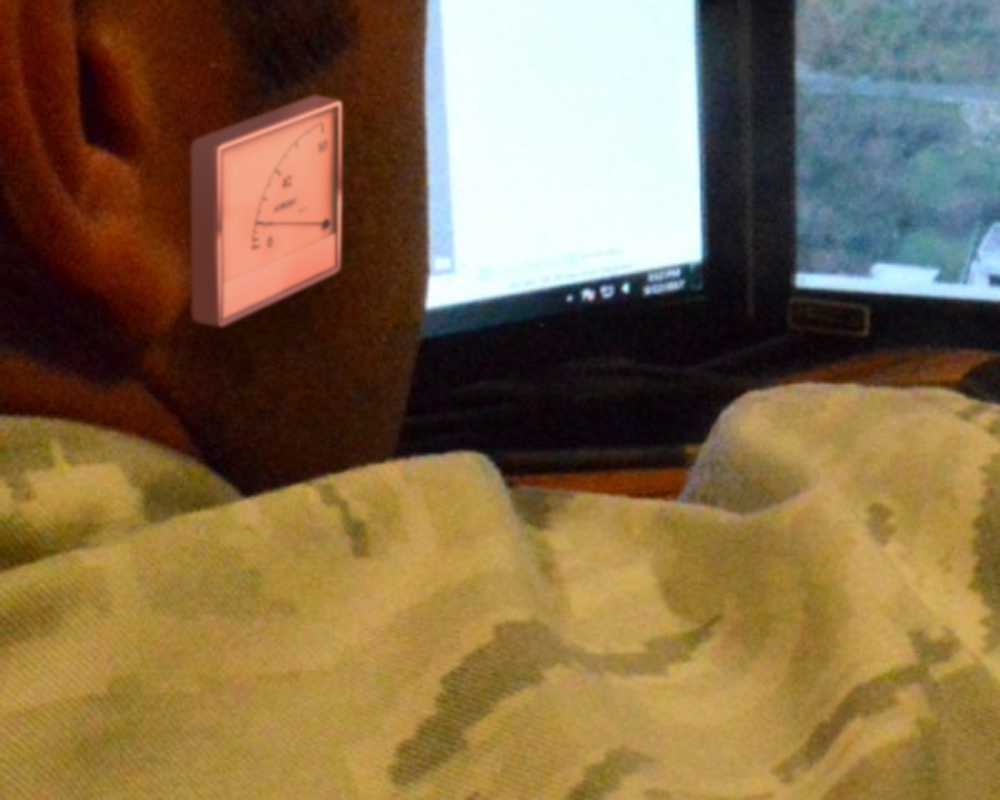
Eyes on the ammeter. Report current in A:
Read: 20 A
